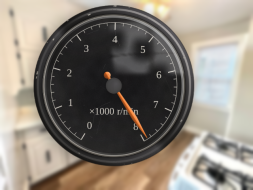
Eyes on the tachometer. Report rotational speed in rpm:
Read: 7900 rpm
